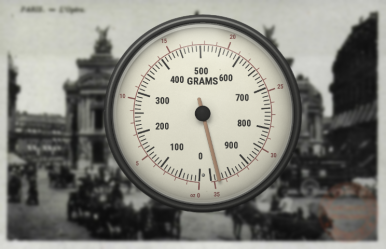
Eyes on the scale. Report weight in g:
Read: 980 g
